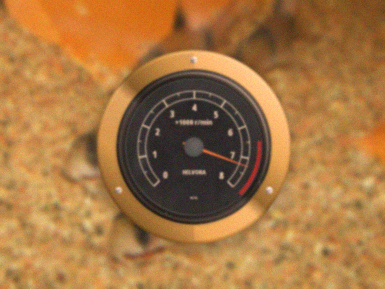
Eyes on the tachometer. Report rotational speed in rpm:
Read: 7250 rpm
